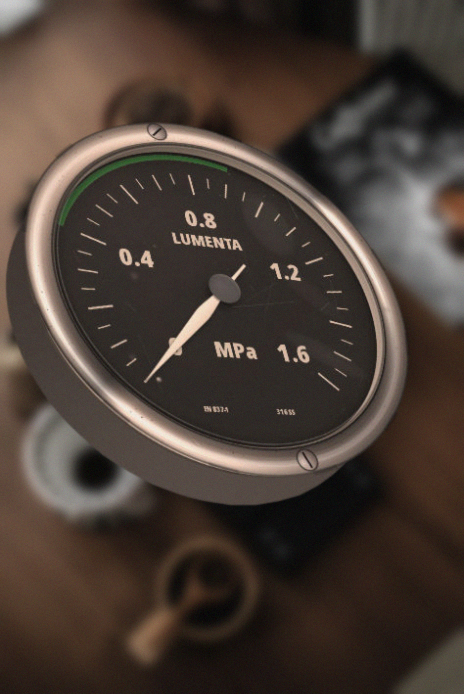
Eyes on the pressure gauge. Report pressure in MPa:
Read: 0 MPa
